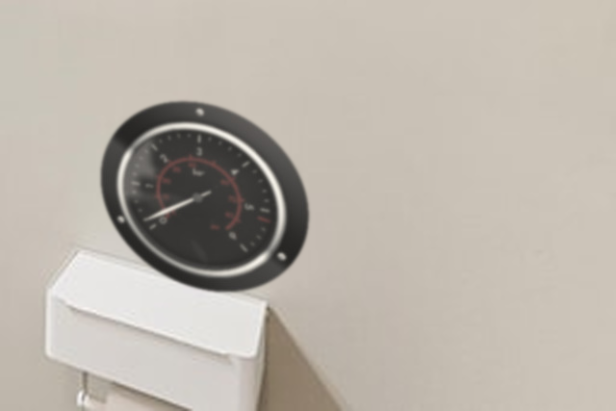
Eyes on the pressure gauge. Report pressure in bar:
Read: 0.2 bar
